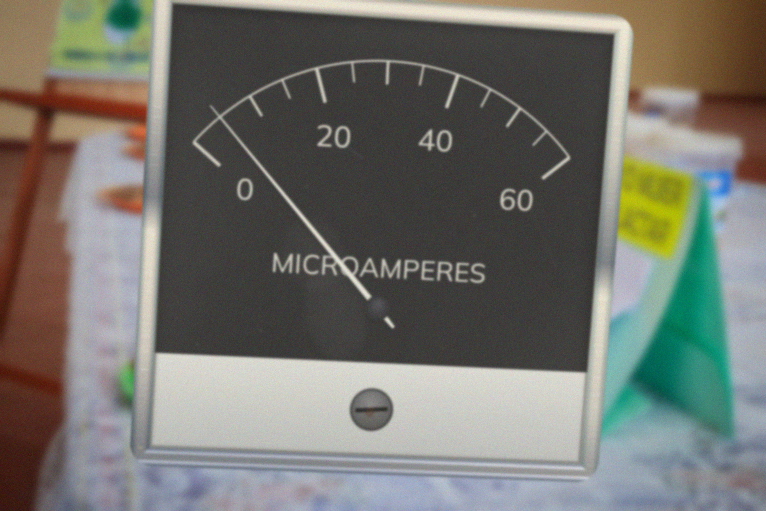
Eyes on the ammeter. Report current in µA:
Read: 5 µA
